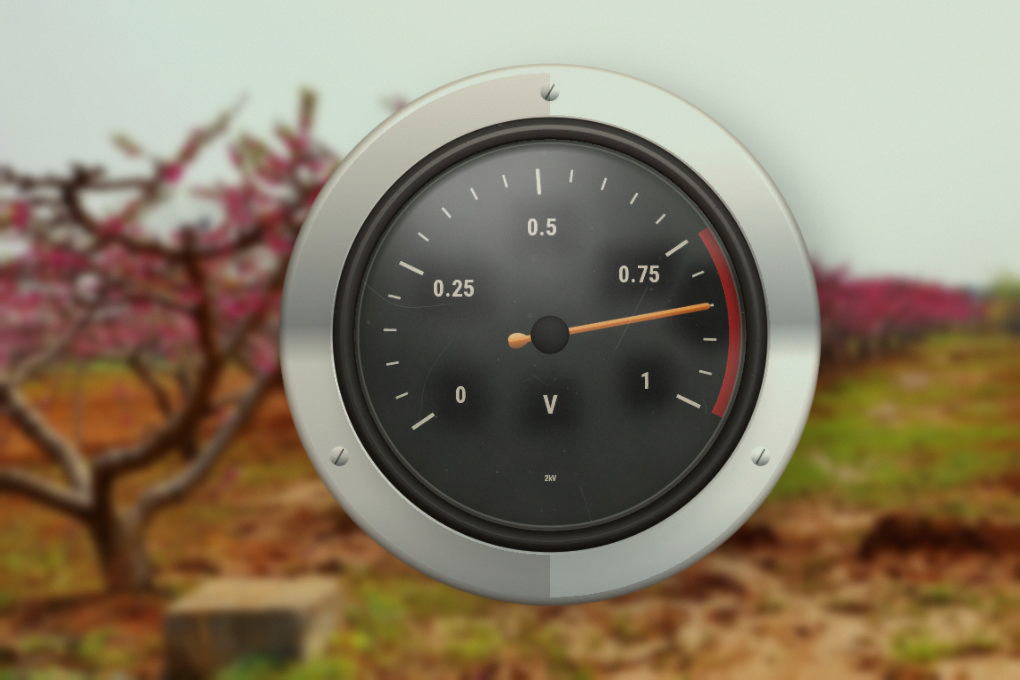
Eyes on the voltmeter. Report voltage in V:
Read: 0.85 V
